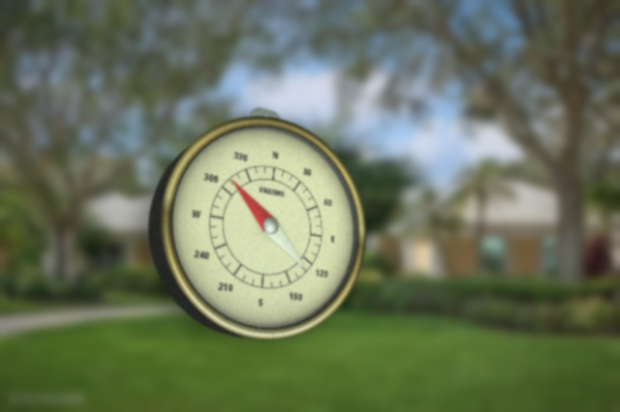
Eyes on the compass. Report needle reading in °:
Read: 310 °
